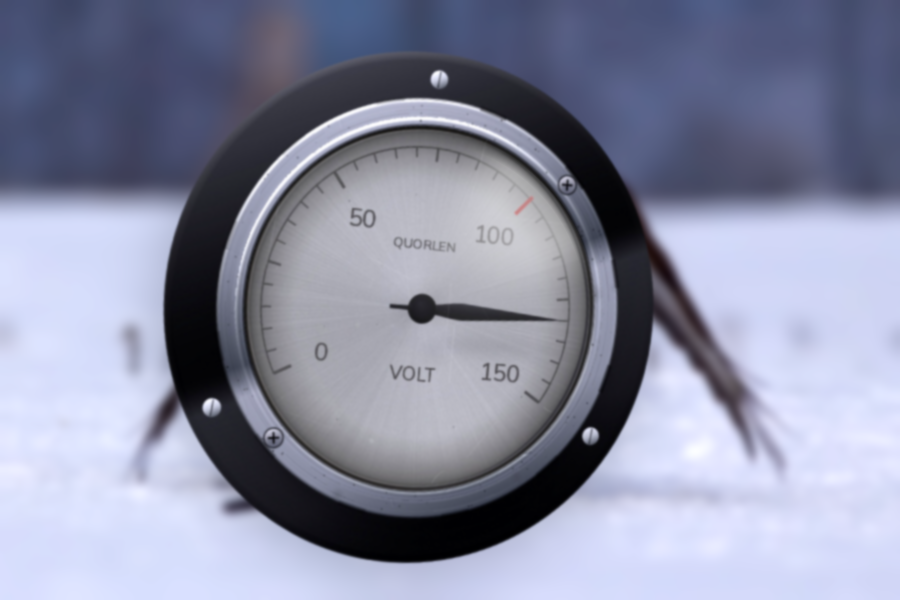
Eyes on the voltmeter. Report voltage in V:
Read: 130 V
